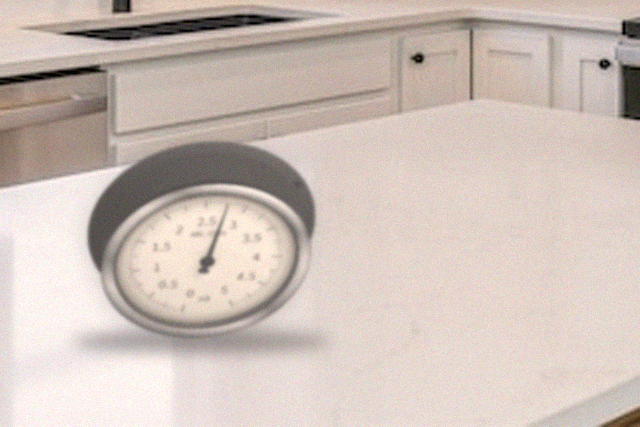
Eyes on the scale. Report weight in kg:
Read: 2.75 kg
